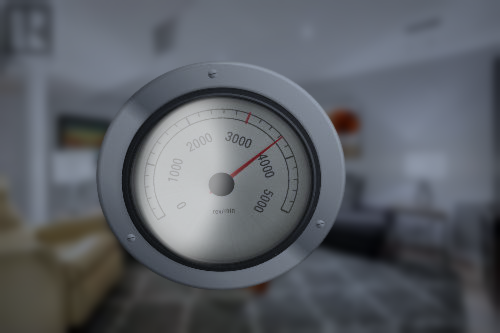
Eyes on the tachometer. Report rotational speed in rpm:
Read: 3600 rpm
